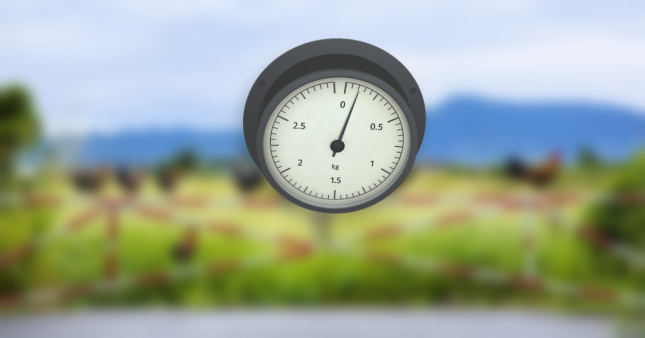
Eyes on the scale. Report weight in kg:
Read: 0.1 kg
